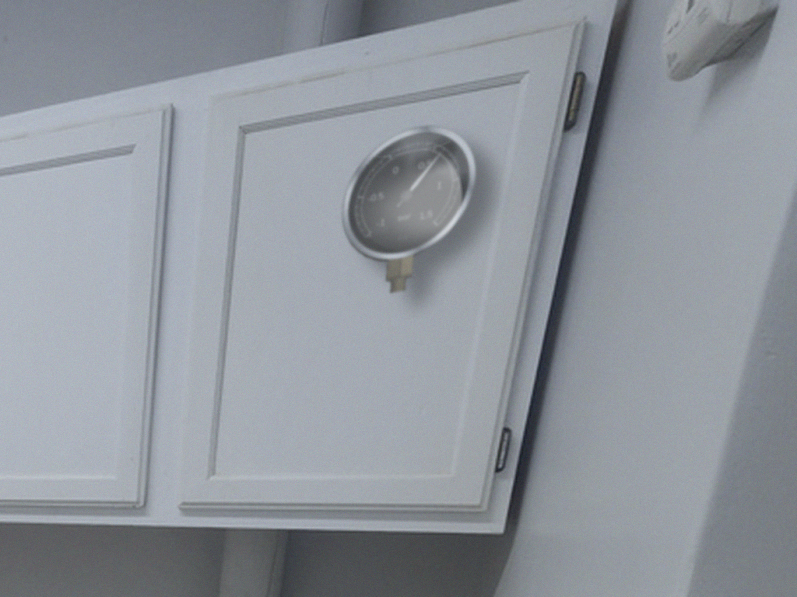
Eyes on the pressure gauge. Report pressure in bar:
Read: 0.6 bar
